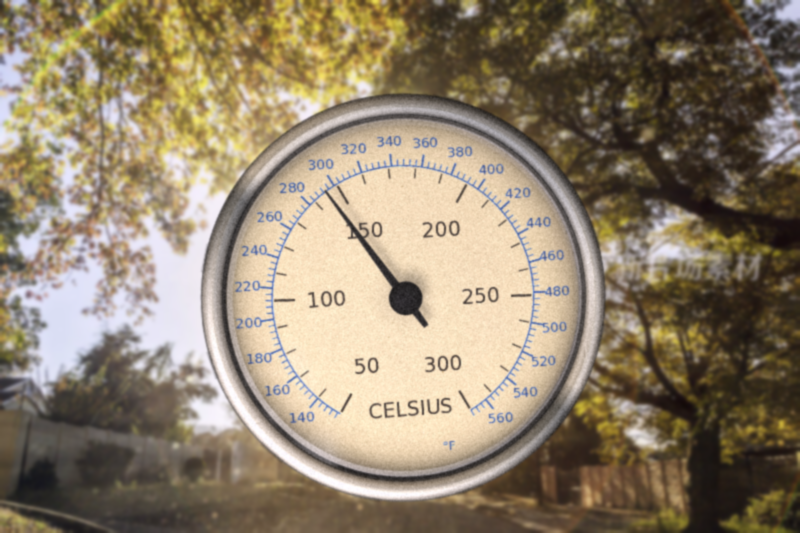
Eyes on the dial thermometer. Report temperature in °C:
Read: 145 °C
